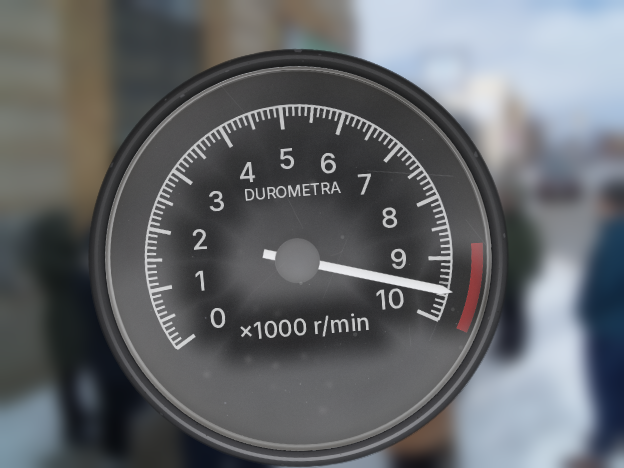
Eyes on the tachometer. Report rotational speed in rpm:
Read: 9500 rpm
